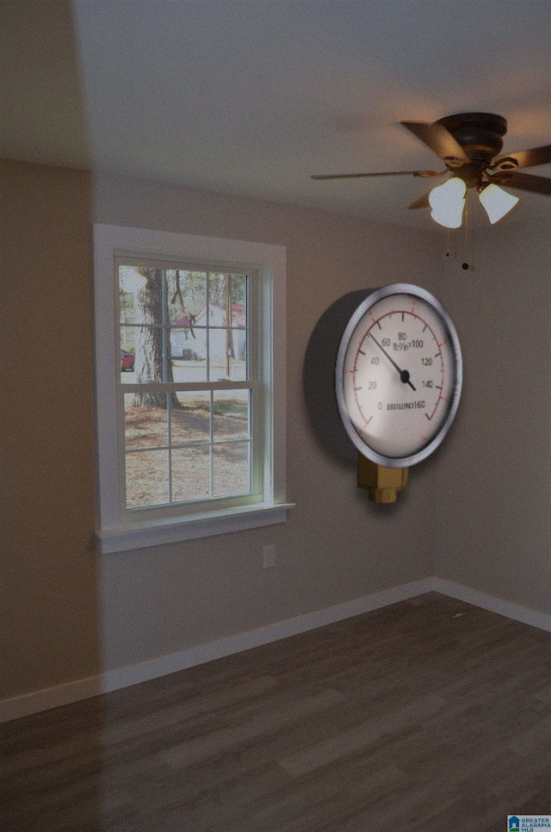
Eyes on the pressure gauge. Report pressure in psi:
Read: 50 psi
